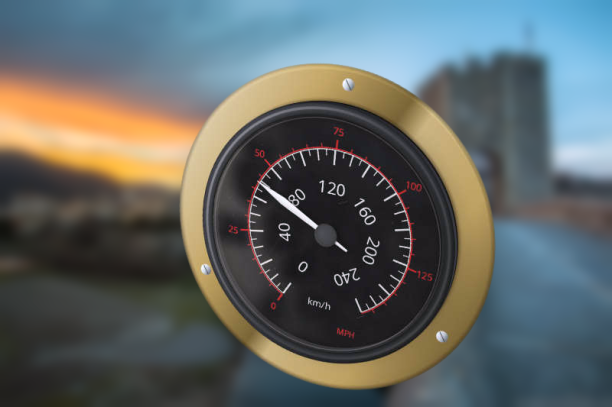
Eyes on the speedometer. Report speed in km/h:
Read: 70 km/h
